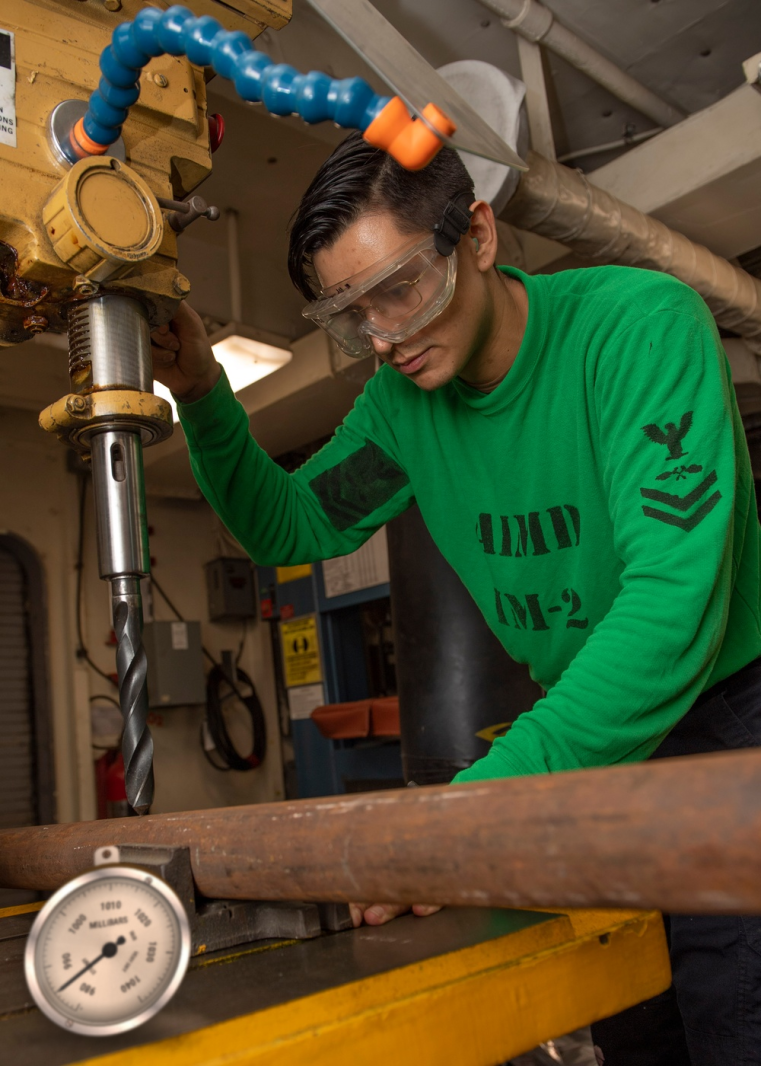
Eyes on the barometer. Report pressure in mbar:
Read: 985 mbar
